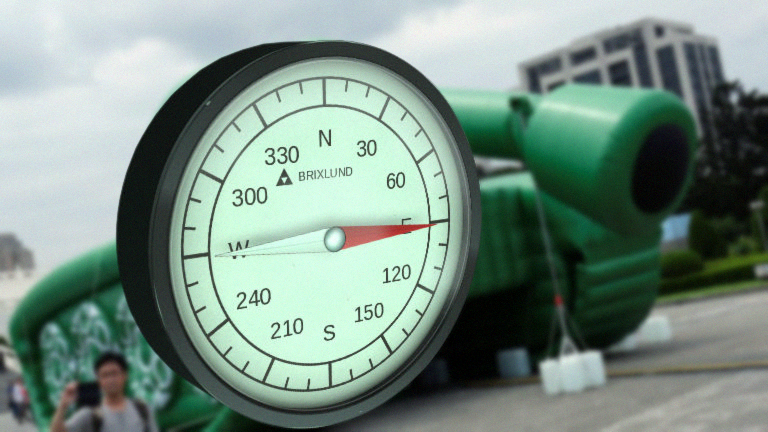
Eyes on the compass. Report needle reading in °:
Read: 90 °
